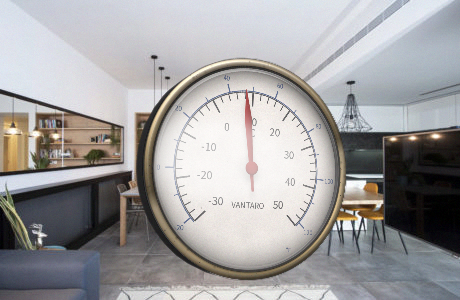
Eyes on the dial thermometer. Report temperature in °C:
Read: 8 °C
